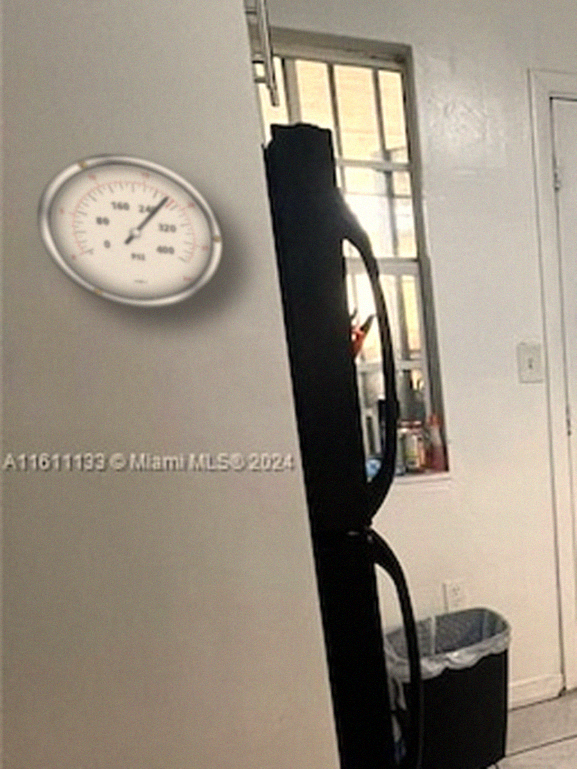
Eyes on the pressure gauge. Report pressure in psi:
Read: 260 psi
